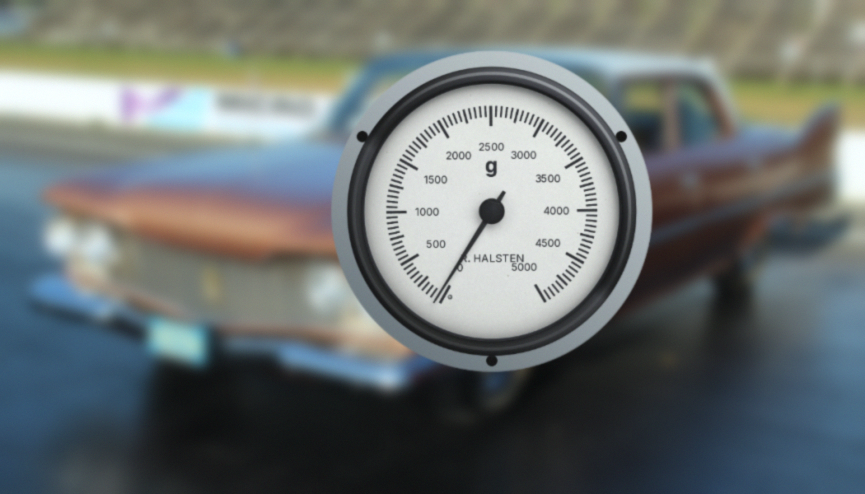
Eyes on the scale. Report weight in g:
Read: 50 g
